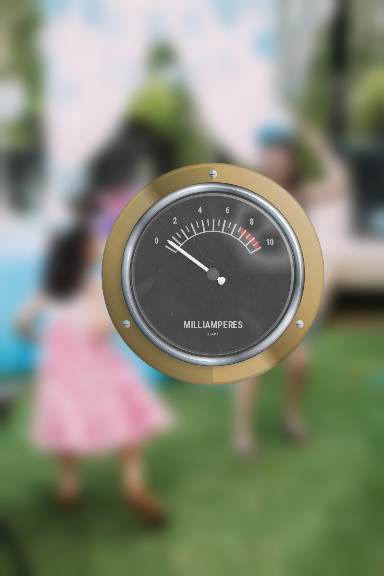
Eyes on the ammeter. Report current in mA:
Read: 0.5 mA
